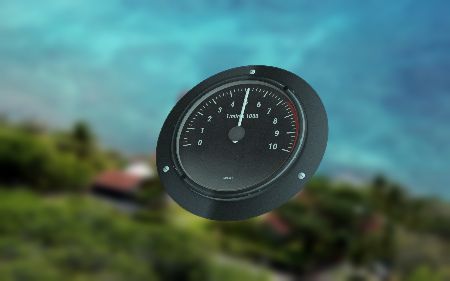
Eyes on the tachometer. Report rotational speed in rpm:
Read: 5000 rpm
